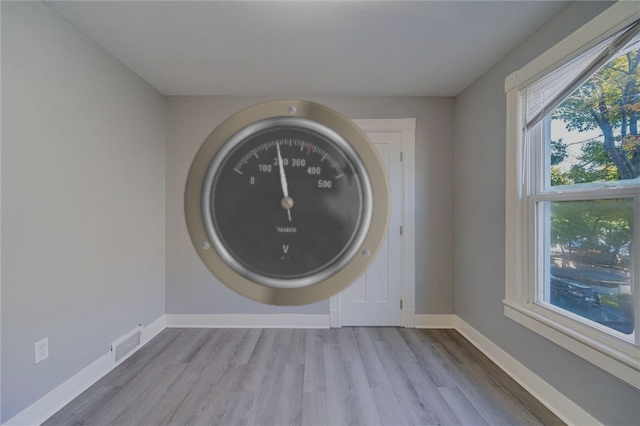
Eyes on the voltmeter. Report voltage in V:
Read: 200 V
